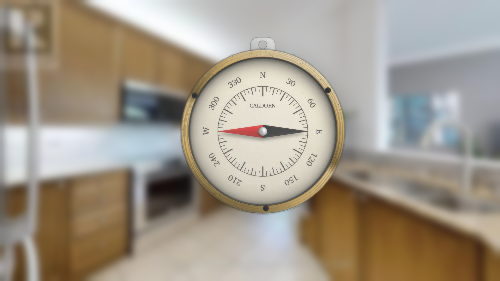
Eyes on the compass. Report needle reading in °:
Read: 270 °
